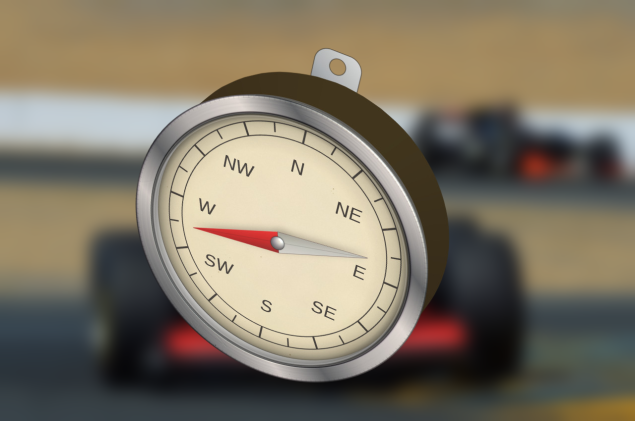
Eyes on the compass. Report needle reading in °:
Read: 255 °
